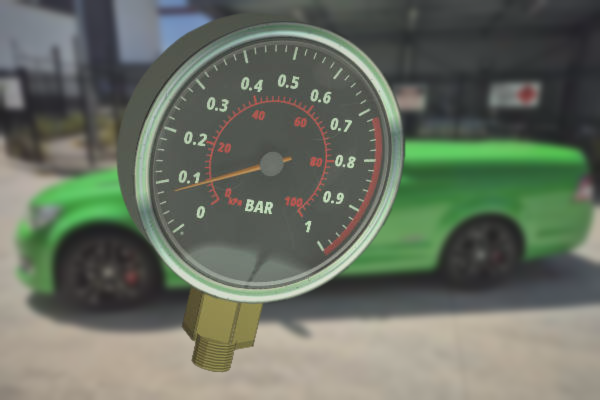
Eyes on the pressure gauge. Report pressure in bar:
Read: 0.08 bar
